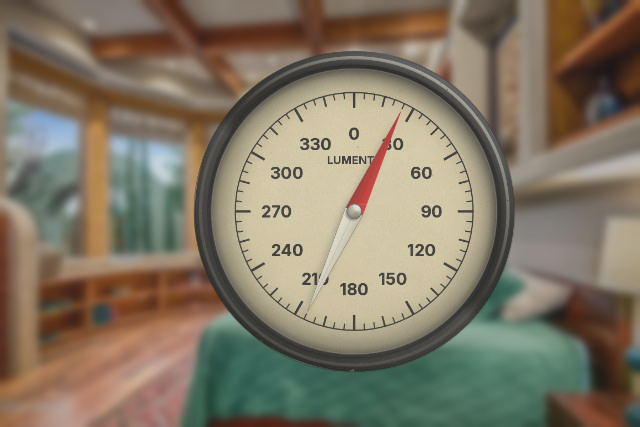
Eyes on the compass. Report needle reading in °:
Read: 25 °
